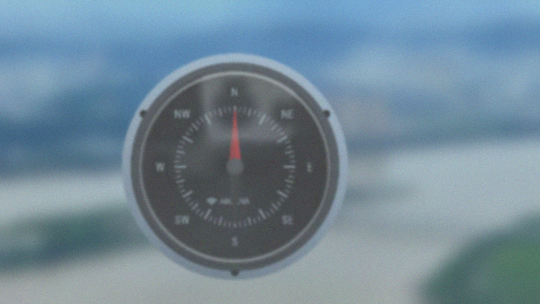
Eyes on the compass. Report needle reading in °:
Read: 0 °
